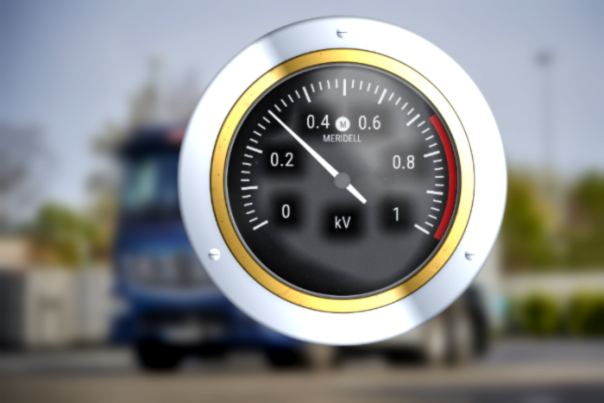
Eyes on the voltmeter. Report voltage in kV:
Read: 0.3 kV
